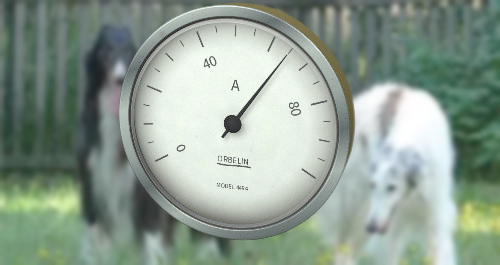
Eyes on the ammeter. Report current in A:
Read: 65 A
